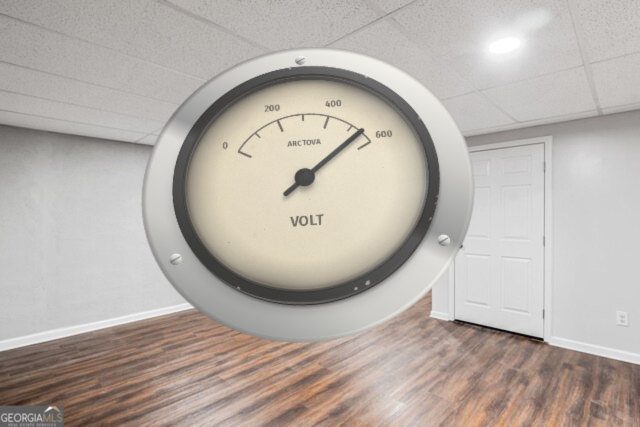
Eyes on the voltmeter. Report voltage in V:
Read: 550 V
